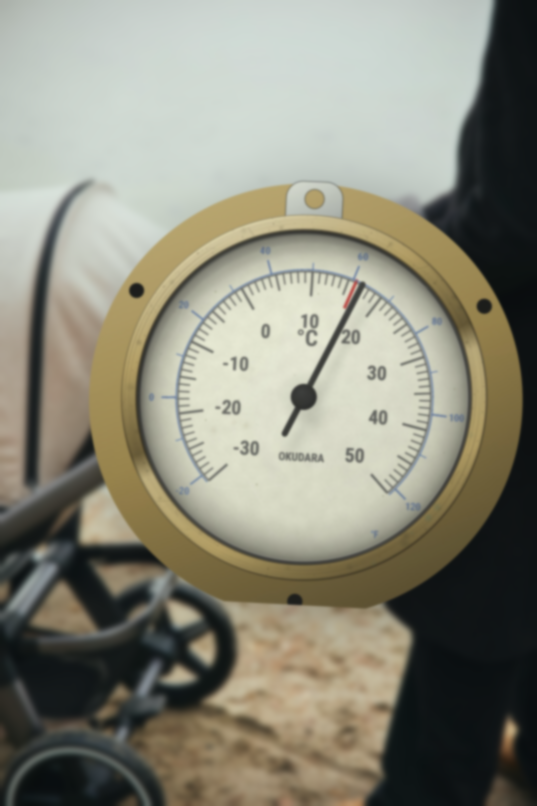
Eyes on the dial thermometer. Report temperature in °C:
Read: 17 °C
